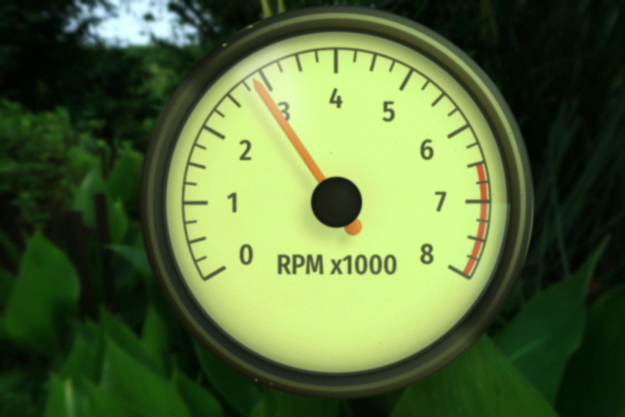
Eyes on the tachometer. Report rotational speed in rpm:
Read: 2875 rpm
